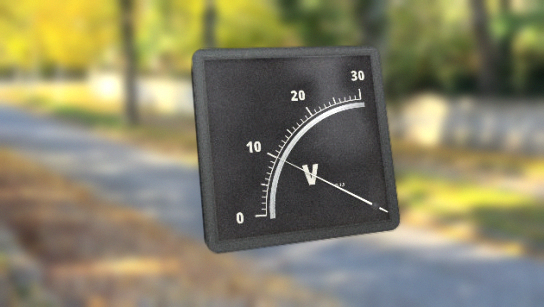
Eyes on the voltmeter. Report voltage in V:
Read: 10 V
